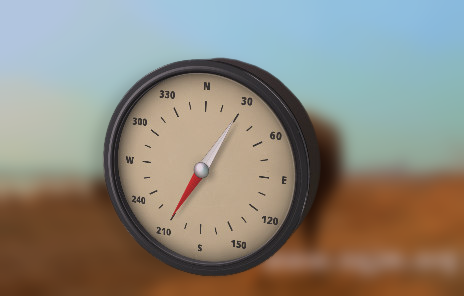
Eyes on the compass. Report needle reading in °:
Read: 210 °
